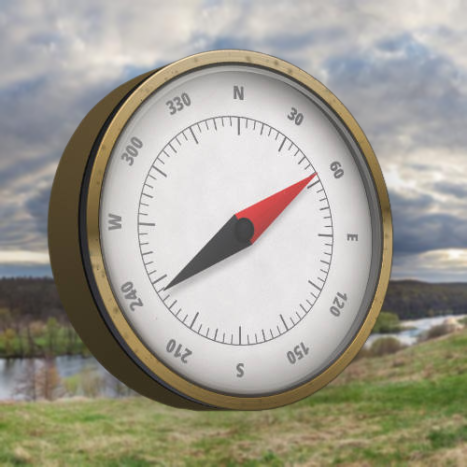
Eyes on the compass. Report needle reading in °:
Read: 55 °
